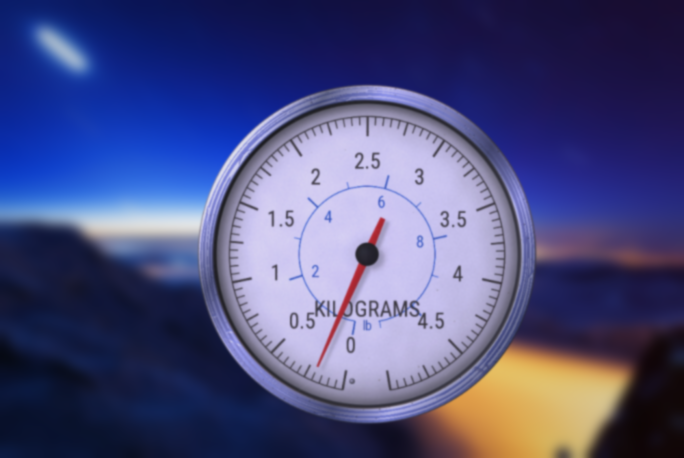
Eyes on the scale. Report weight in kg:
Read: 0.2 kg
